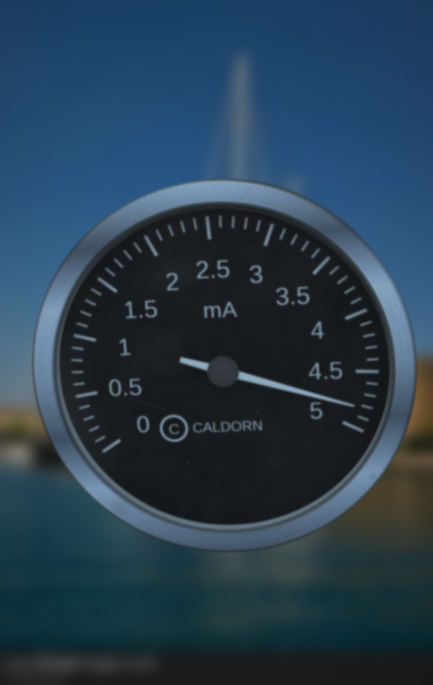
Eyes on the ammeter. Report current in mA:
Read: 4.8 mA
